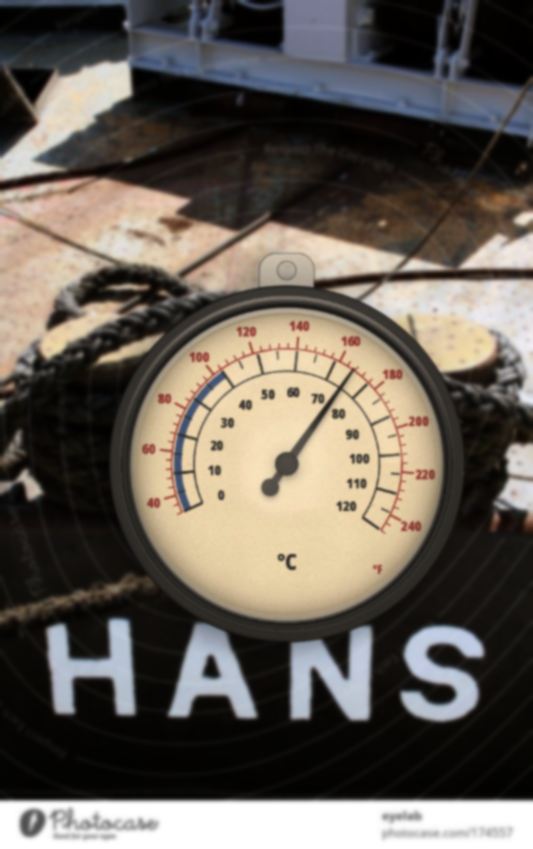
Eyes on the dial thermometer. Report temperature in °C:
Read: 75 °C
